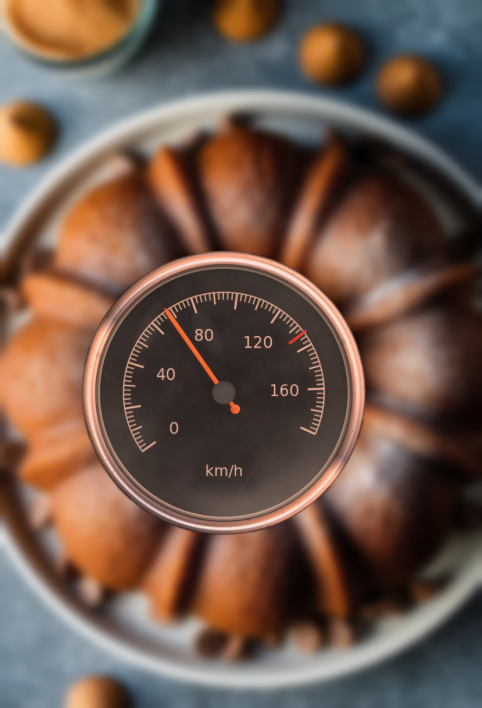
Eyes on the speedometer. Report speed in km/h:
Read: 68 km/h
